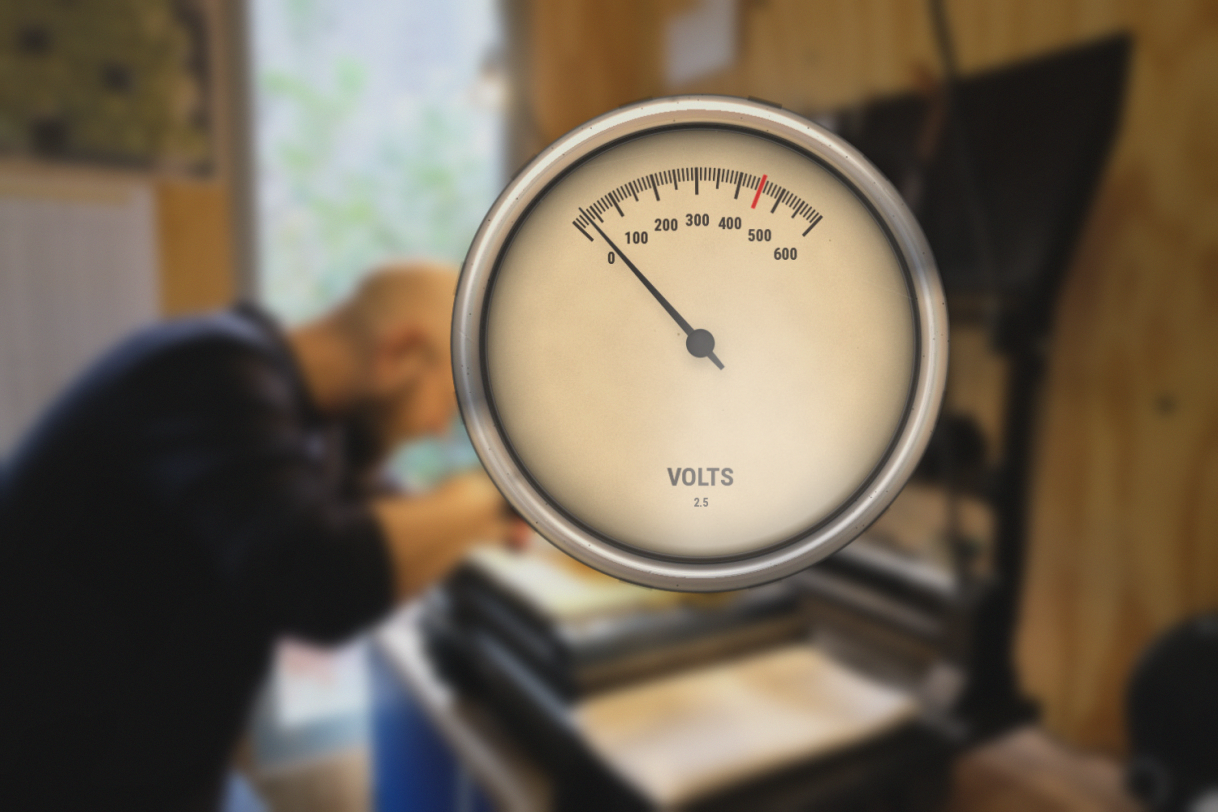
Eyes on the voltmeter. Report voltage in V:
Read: 30 V
